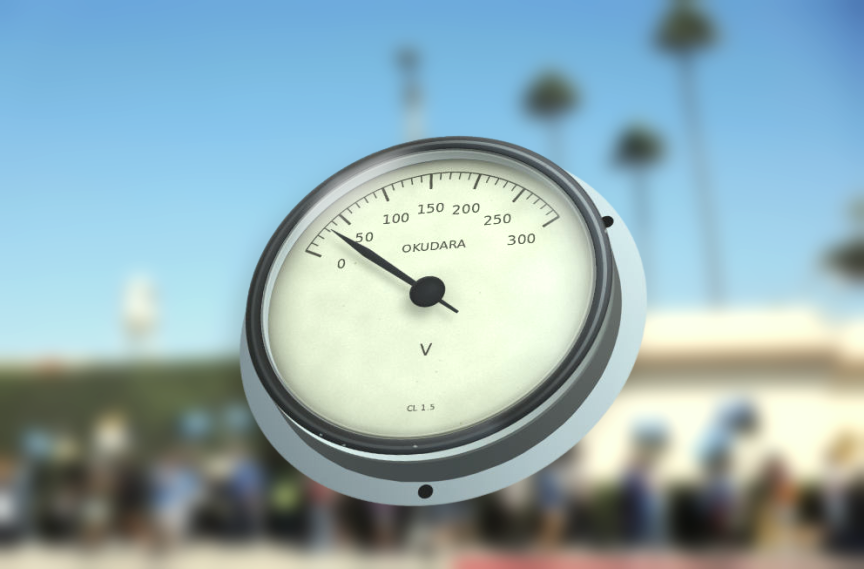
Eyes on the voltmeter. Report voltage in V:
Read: 30 V
